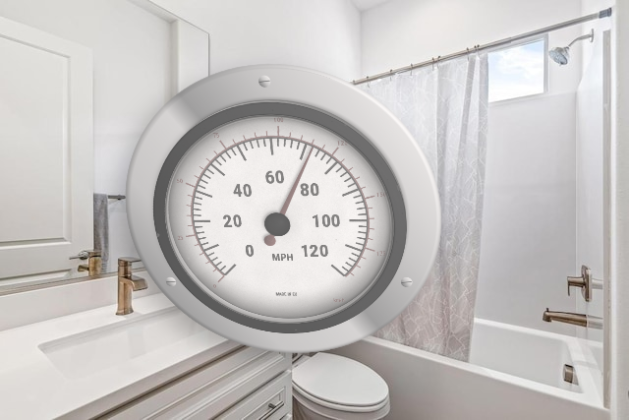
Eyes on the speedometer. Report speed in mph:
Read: 72 mph
